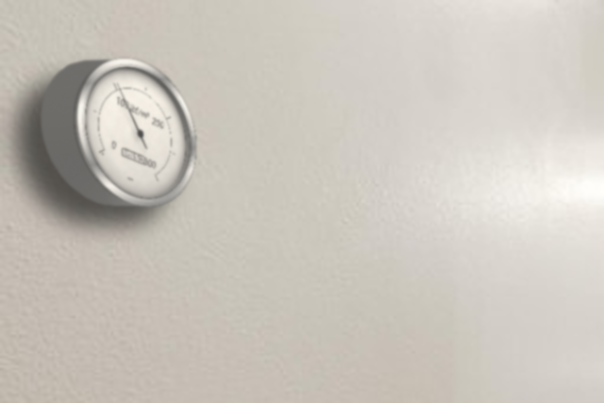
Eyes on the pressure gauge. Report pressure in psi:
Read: 100 psi
